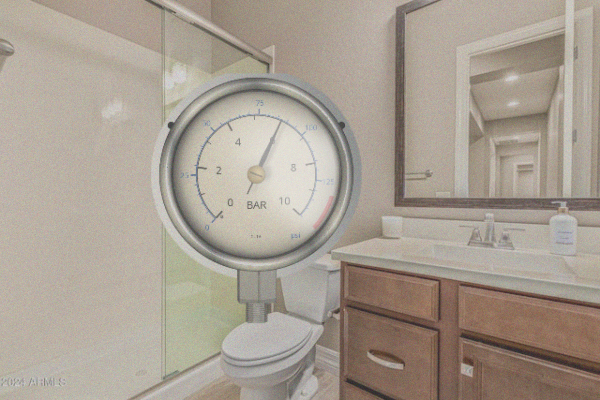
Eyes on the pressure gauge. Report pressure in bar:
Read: 6 bar
